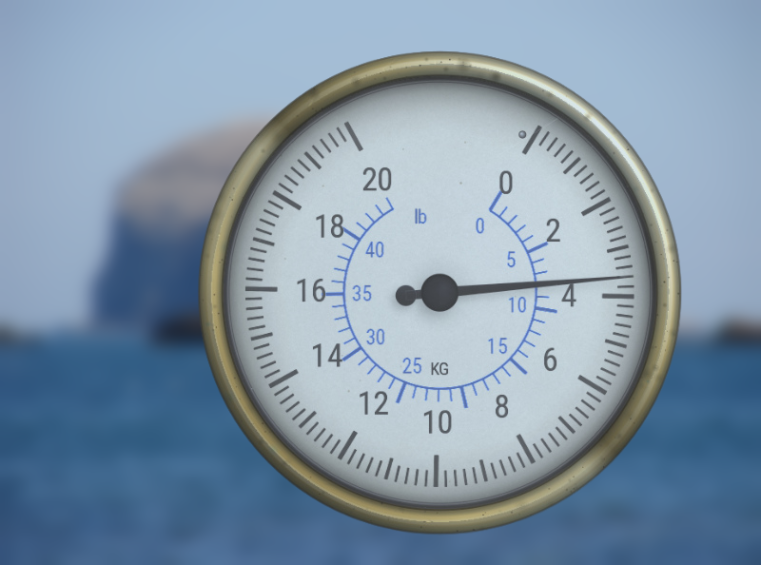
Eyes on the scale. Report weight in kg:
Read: 3.6 kg
